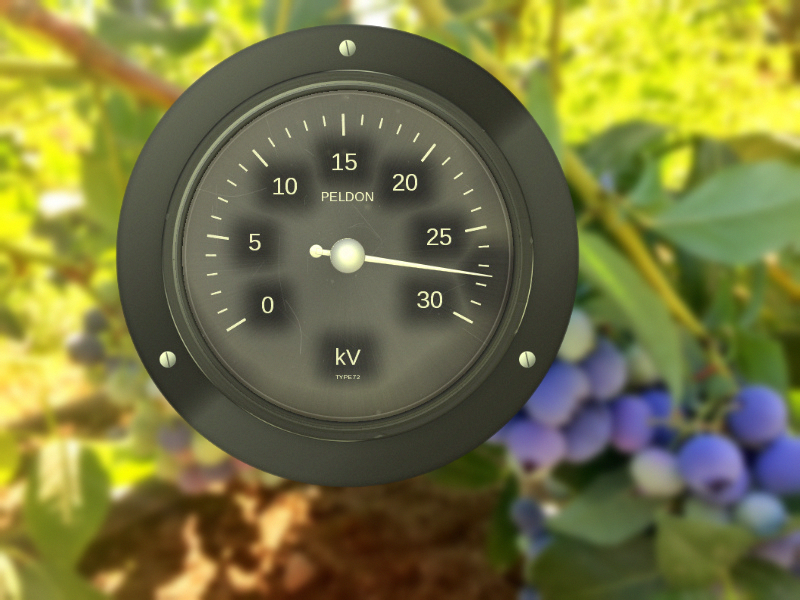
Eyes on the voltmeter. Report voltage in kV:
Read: 27.5 kV
